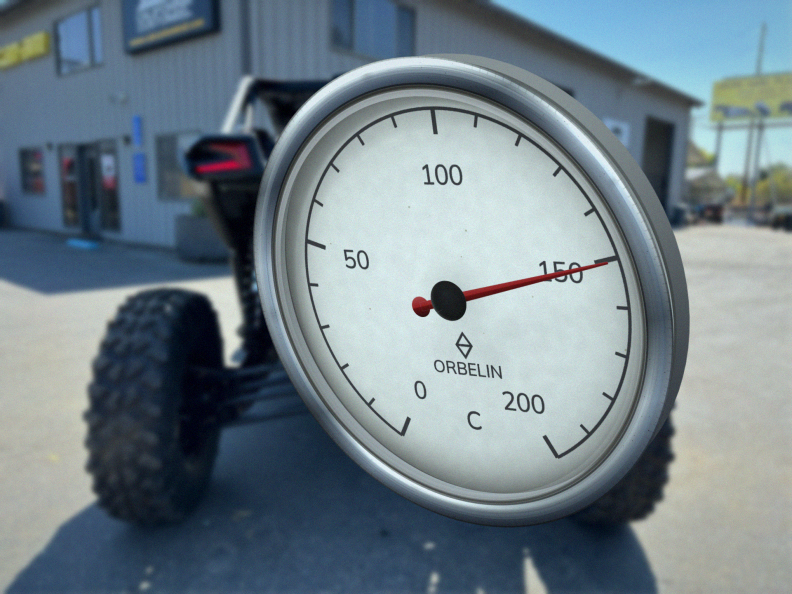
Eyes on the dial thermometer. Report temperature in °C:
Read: 150 °C
